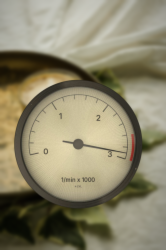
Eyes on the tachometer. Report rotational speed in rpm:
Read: 2900 rpm
